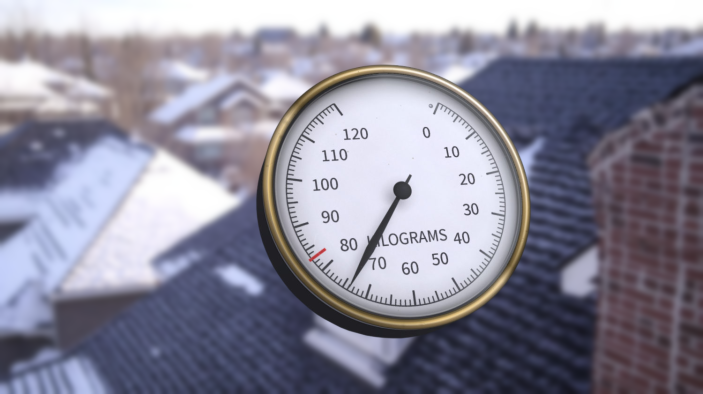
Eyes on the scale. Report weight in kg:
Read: 74 kg
